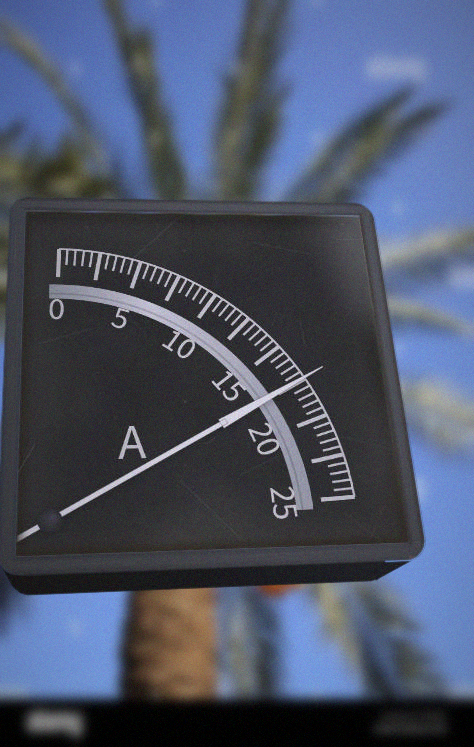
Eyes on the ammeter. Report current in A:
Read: 17.5 A
